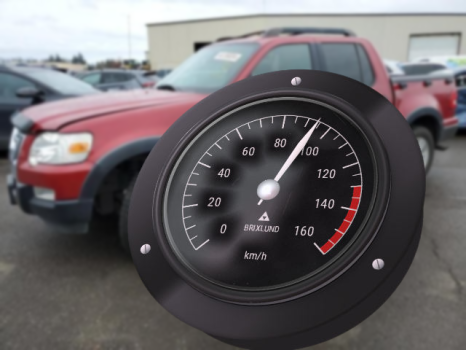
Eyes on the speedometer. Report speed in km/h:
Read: 95 km/h
